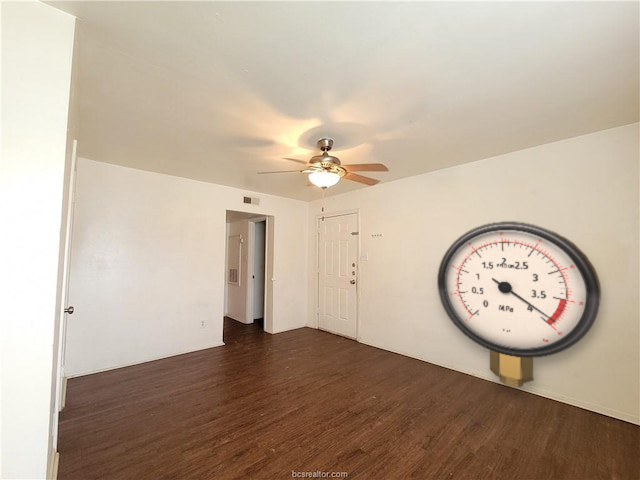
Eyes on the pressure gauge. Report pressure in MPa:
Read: 3.9 MPa
